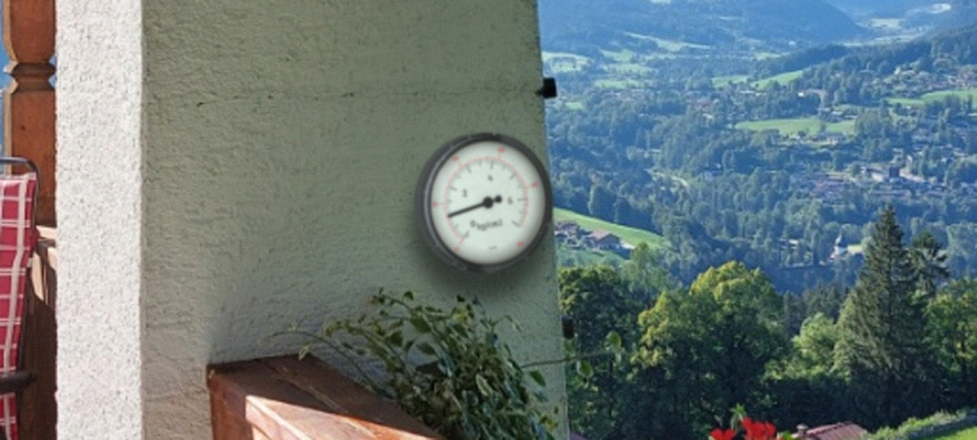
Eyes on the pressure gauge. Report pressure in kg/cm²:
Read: 1 kg/cm²
